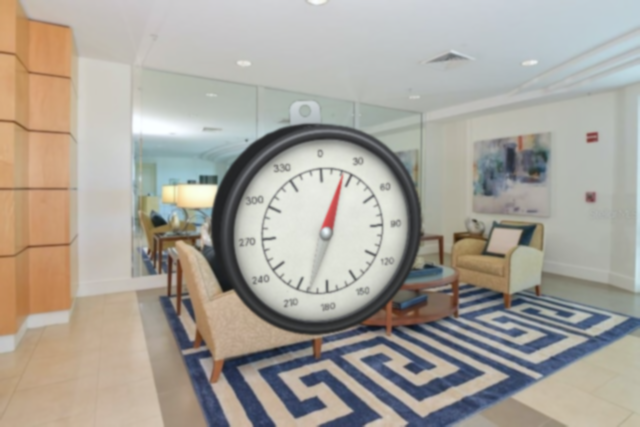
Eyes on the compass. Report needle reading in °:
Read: 20 °
